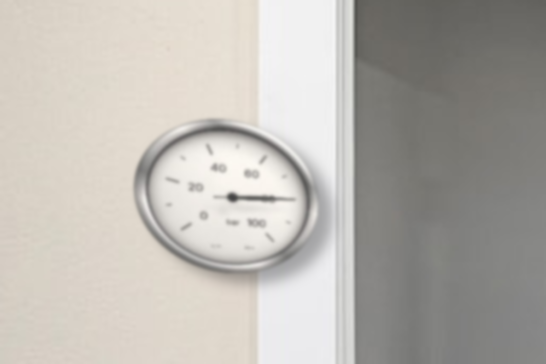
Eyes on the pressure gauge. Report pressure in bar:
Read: 80 bar
